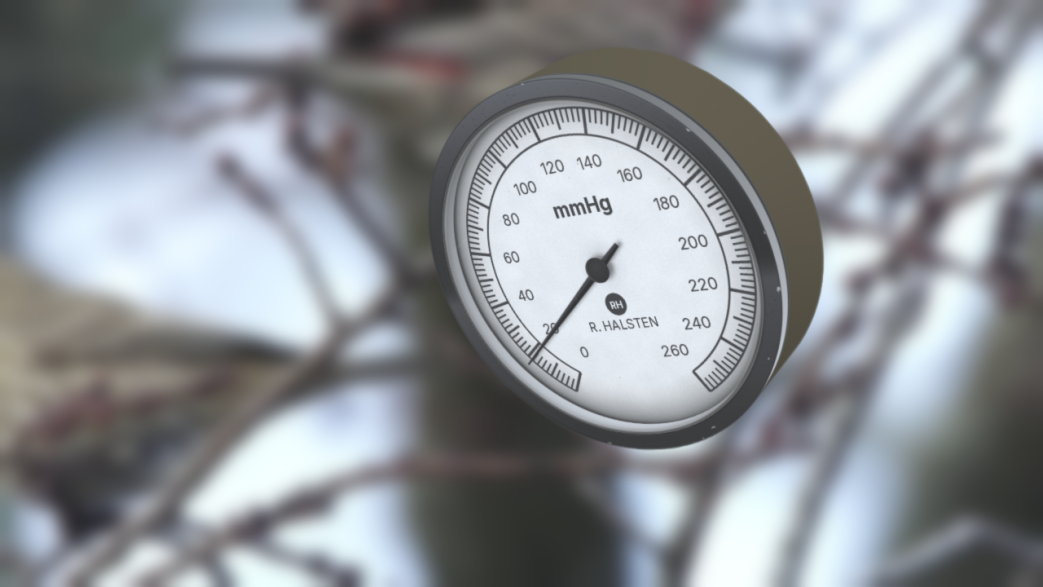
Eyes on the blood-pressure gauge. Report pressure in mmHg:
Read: 18 mmHg
